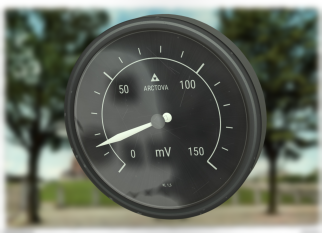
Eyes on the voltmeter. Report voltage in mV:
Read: 15 mV
